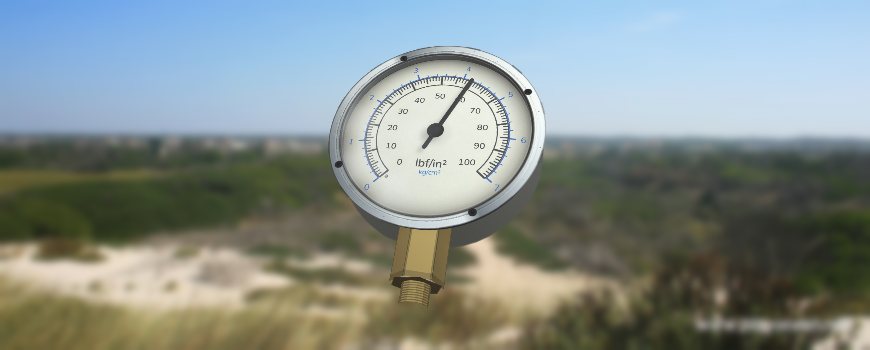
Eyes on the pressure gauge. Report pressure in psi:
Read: 60 psi
